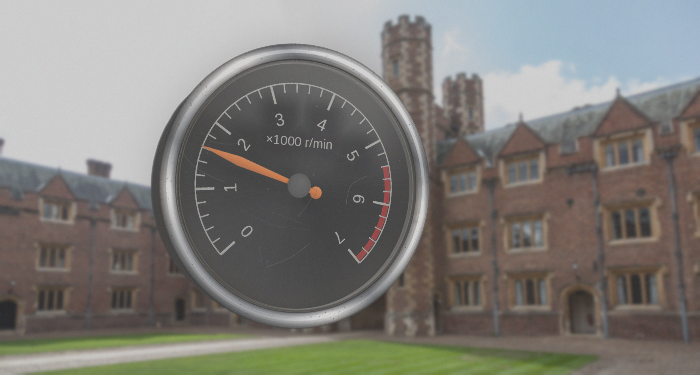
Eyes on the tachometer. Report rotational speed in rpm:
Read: 1600 rpm
